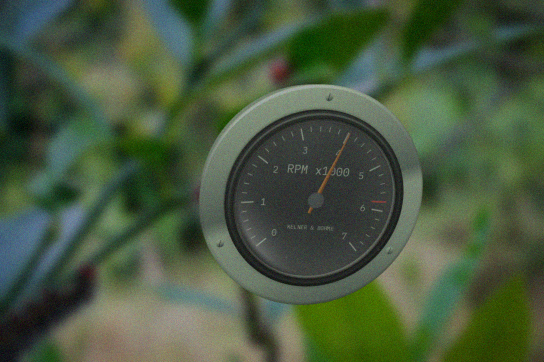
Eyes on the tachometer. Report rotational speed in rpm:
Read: 4000 rpm
